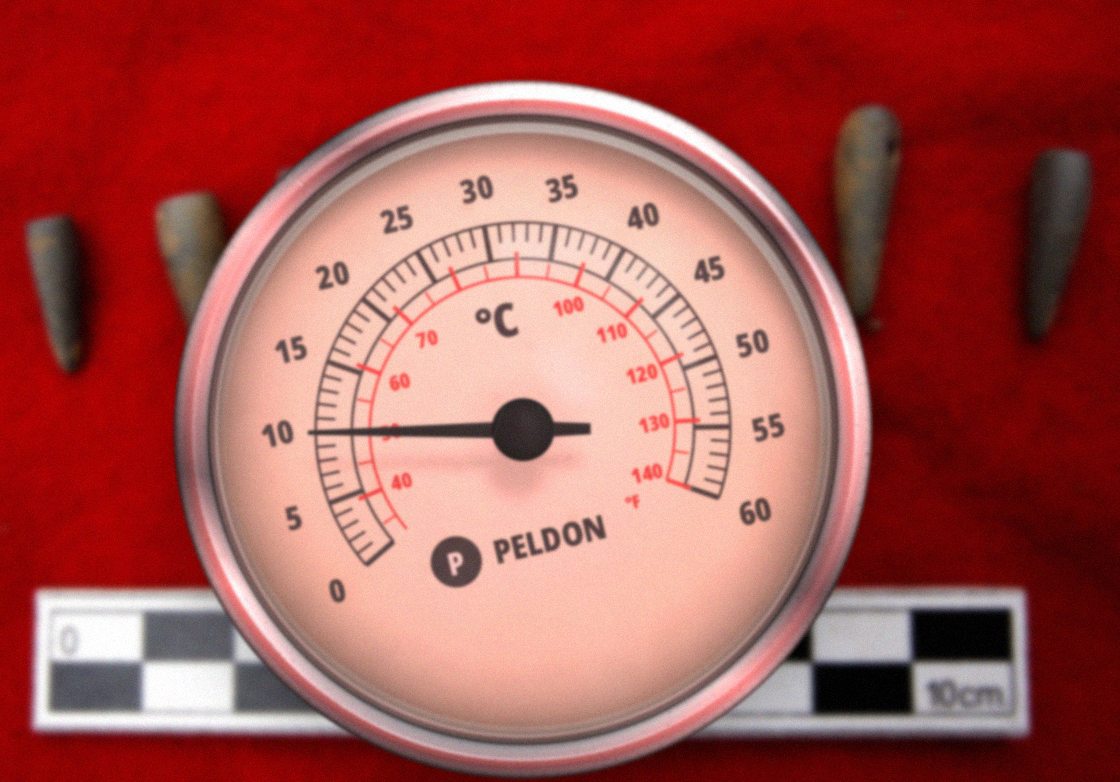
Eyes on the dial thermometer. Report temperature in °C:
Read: 10 °C
